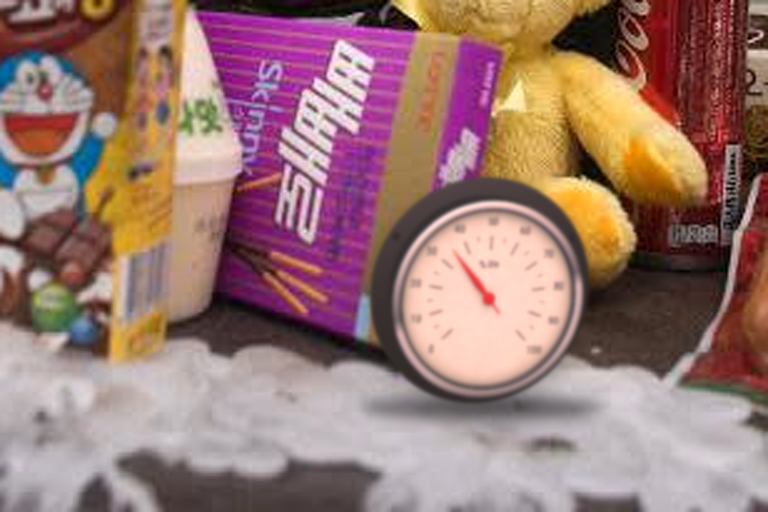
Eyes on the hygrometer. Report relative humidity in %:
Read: 35 %
